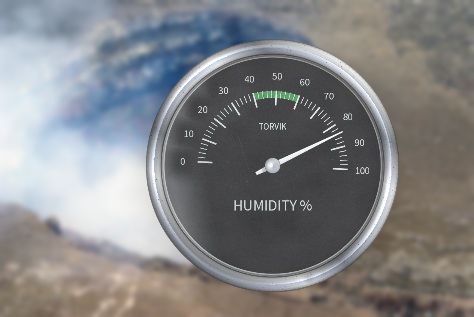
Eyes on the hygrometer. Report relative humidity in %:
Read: 84 %
